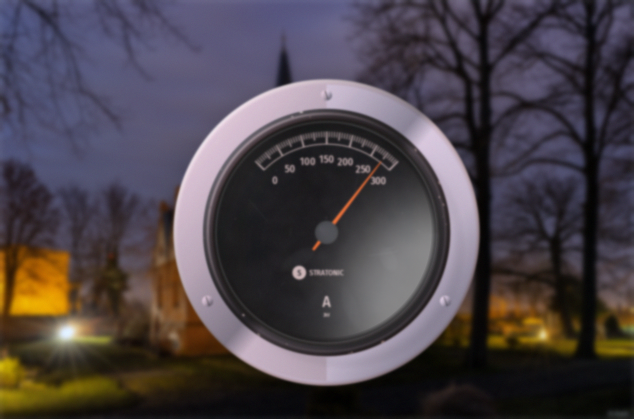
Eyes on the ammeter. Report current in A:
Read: 275 A
